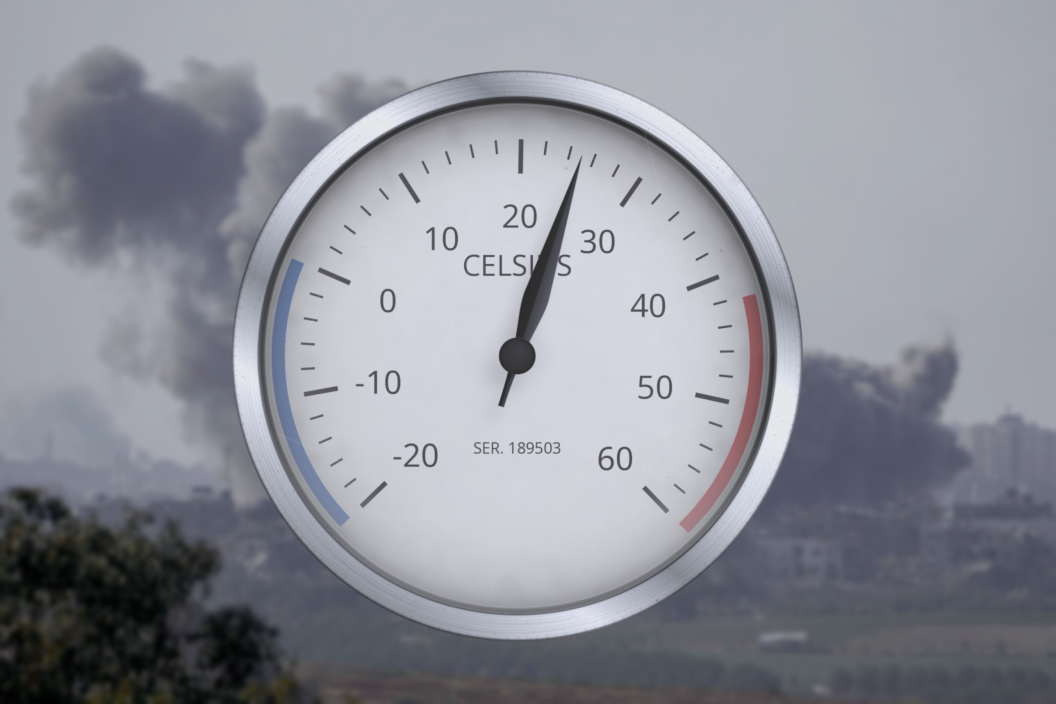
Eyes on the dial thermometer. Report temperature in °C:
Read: 25 °C
